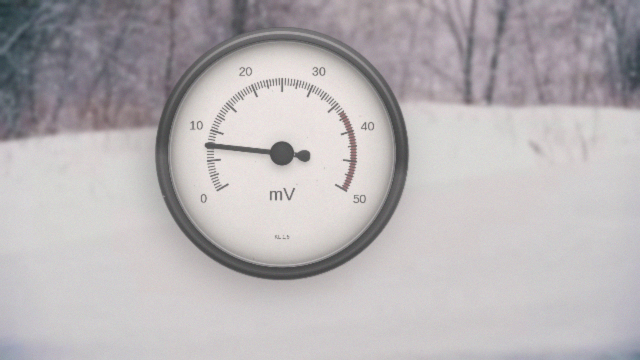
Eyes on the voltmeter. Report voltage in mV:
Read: 7.5 mV
